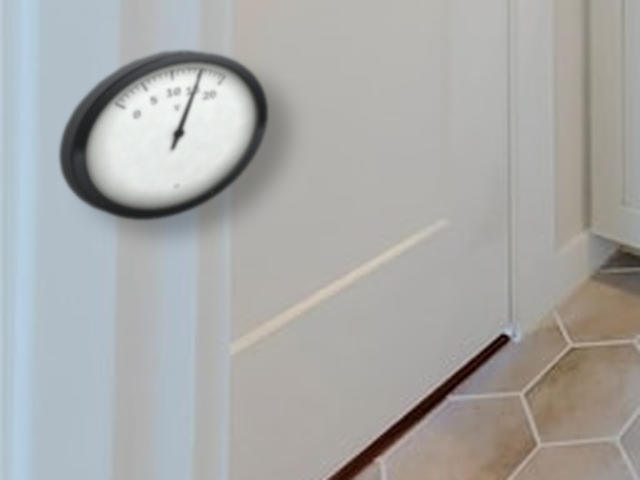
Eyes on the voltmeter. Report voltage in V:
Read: 15 V
